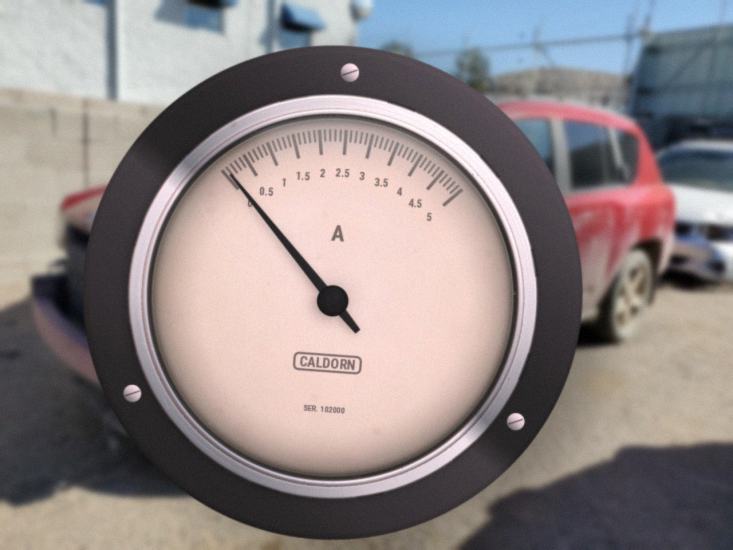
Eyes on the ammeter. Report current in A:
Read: 0.1 A
